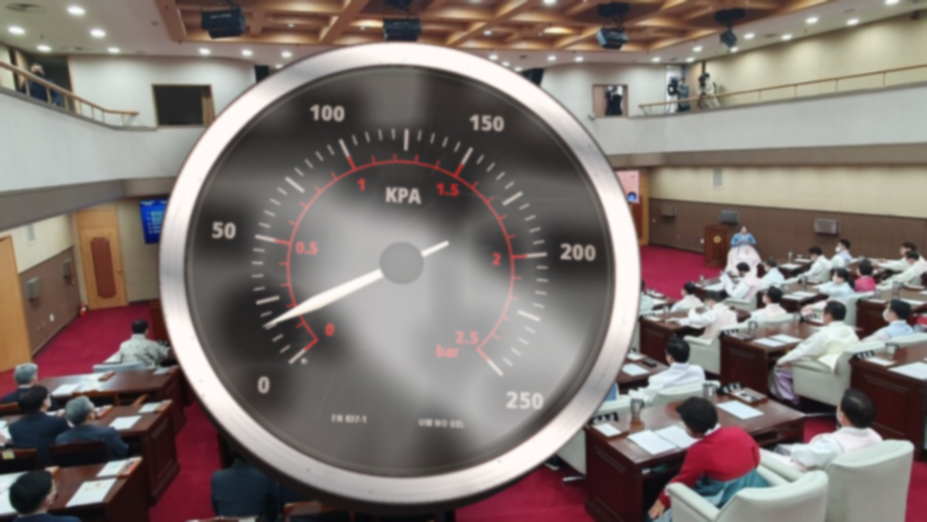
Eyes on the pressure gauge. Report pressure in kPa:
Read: 15 kPa
